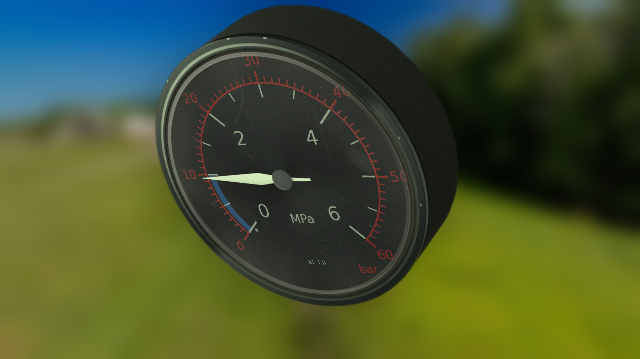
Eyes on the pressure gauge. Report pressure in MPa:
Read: 1 MPa
